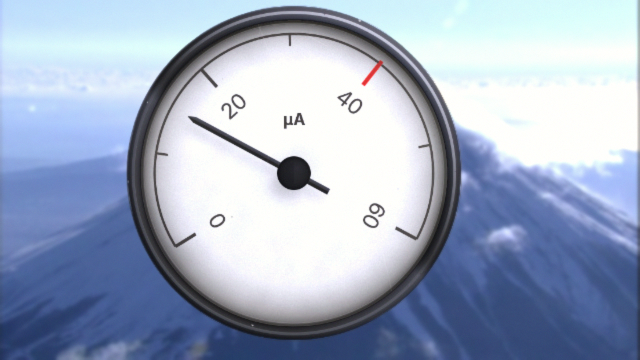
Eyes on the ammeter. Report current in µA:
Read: 15 µA
